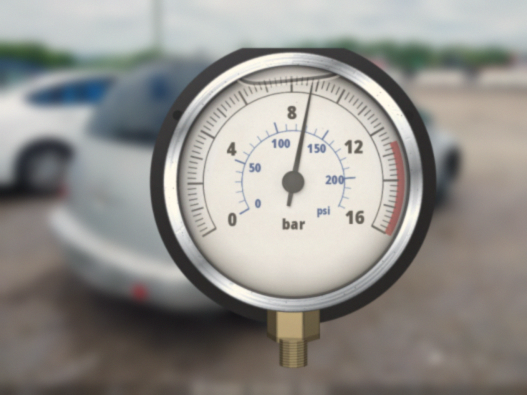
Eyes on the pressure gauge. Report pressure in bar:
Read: 8.8 bar
